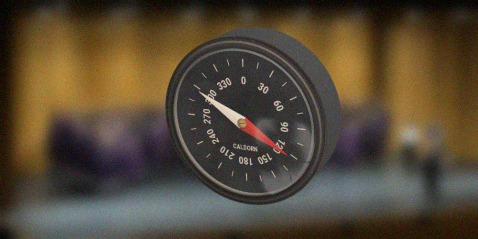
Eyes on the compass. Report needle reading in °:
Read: 120 °
